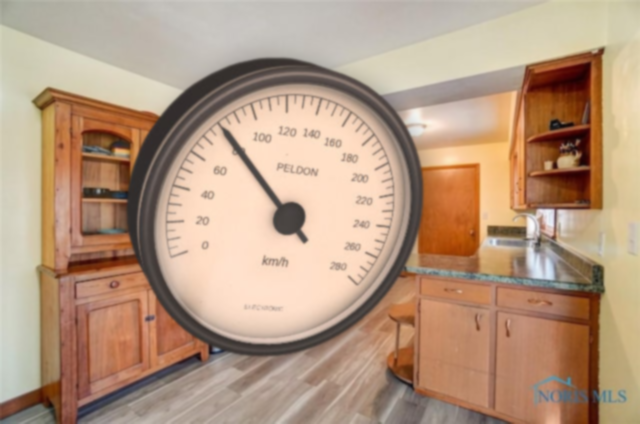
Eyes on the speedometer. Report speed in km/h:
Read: 80 km/h
